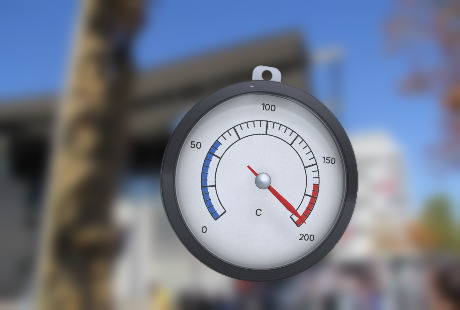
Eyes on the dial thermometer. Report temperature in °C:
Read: 195 °C
